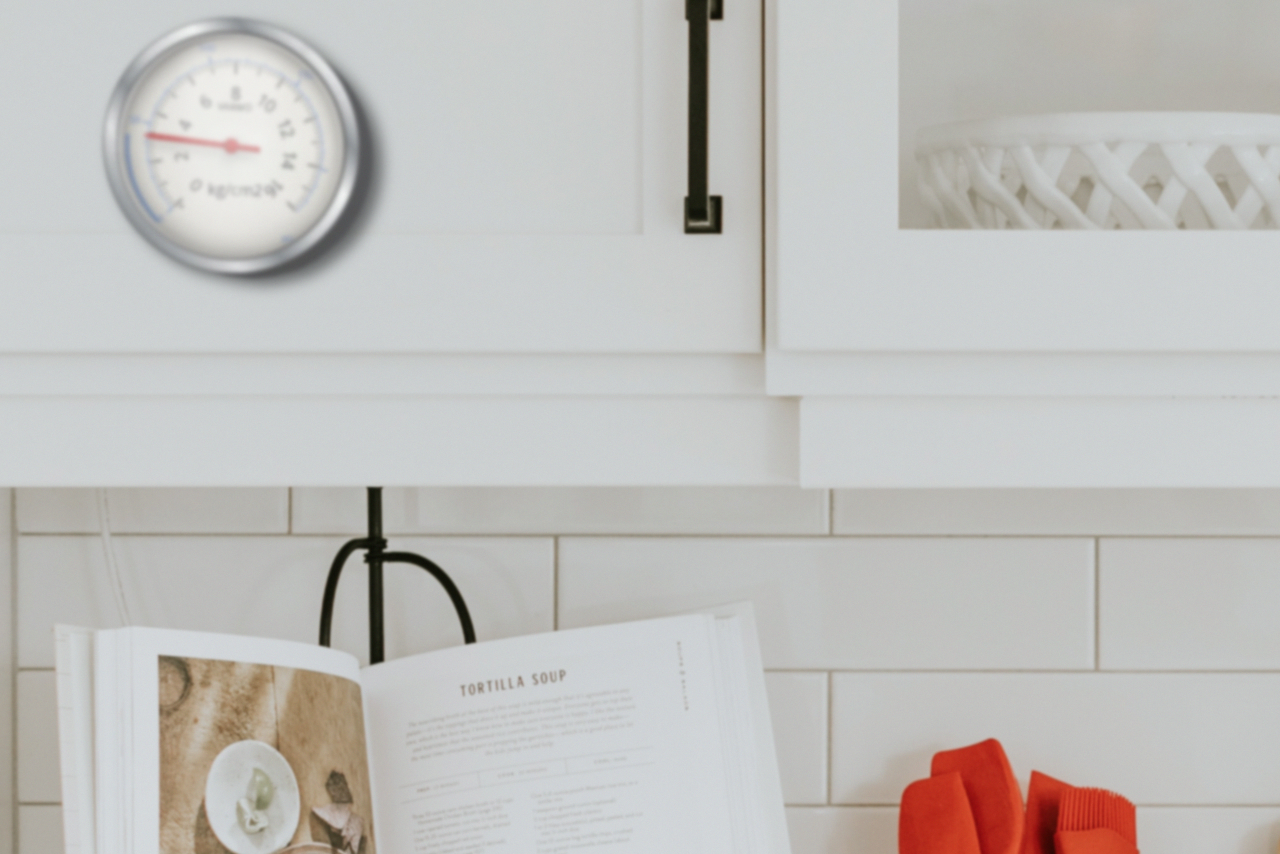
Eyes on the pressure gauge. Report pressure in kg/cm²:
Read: 3 kg/cm²
